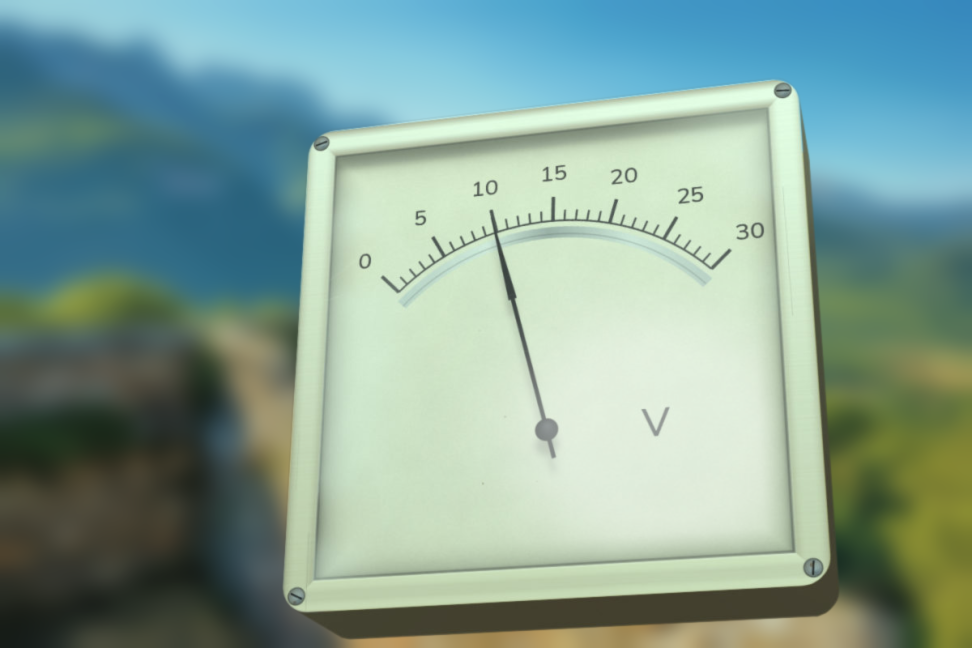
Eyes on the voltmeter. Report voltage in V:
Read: 10 V
